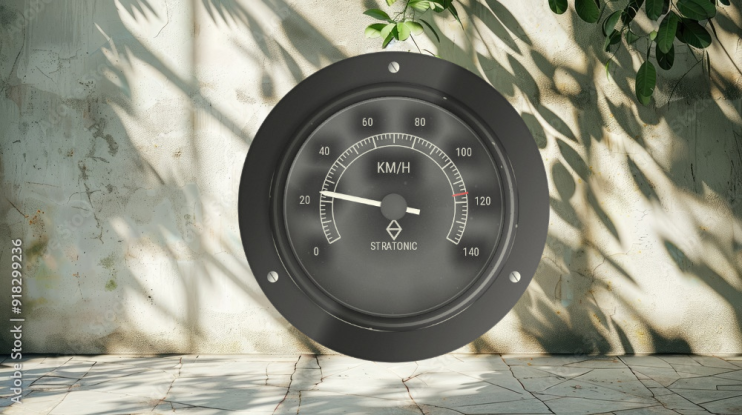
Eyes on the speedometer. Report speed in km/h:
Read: 24 km/h
